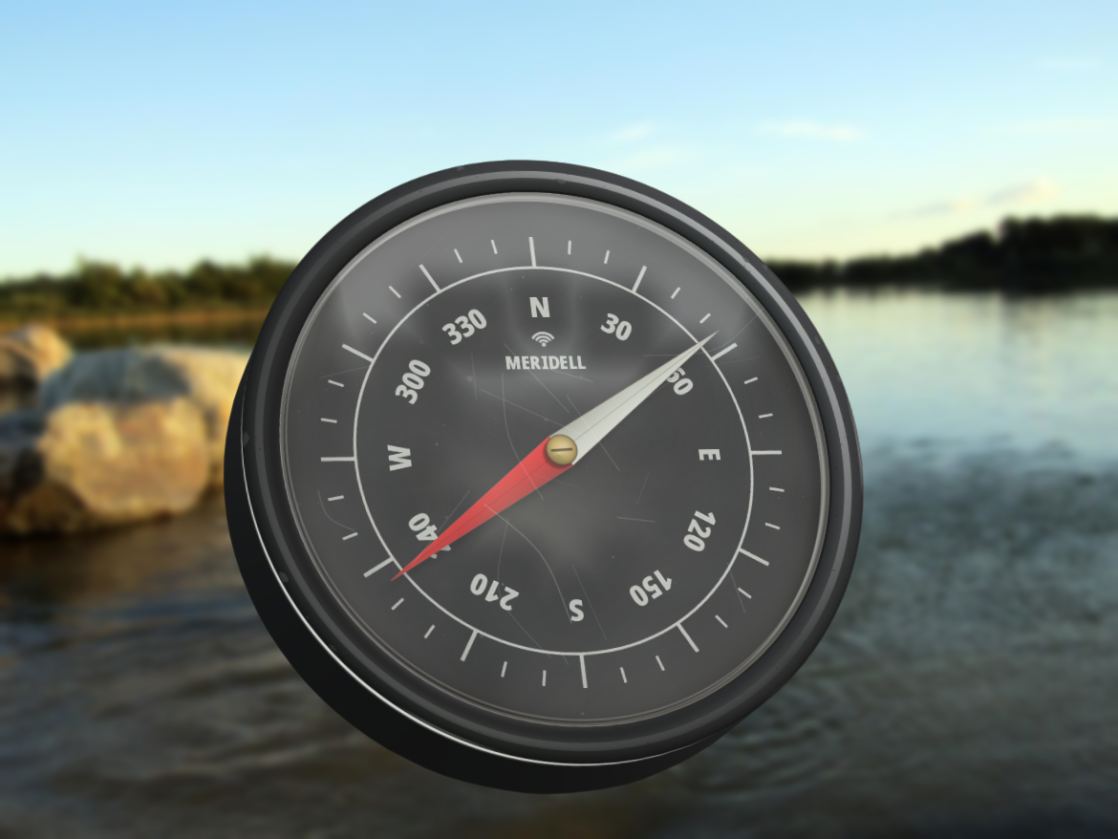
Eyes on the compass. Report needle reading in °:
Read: 235 °
